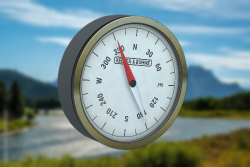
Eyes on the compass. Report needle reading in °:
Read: 330 °
